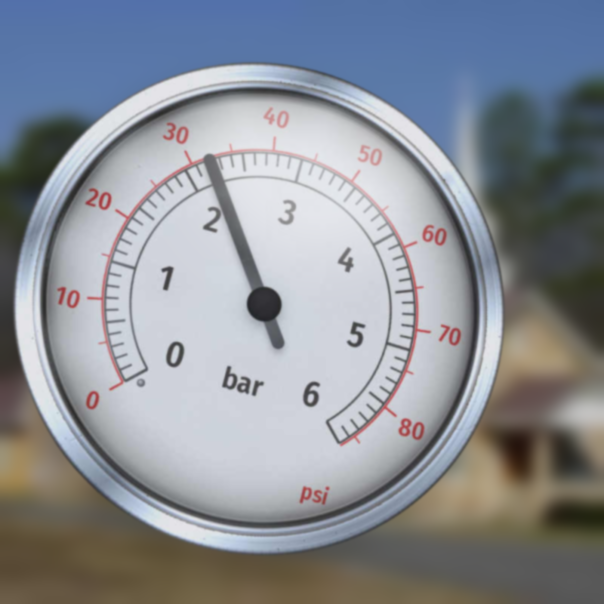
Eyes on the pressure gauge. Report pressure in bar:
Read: 2.2 bar
